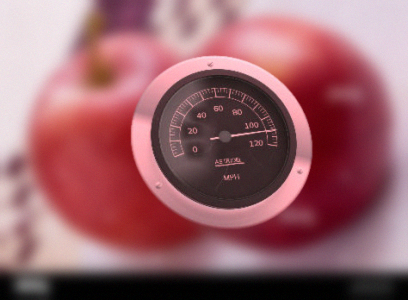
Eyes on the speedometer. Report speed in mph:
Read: 110 mph
